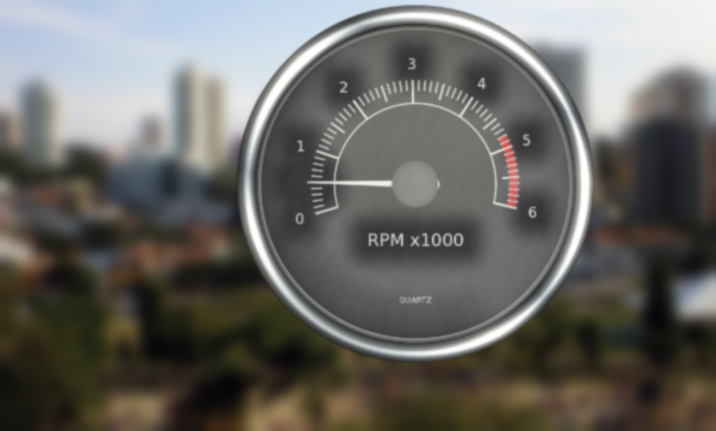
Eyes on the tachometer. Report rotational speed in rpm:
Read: 500 rpm
